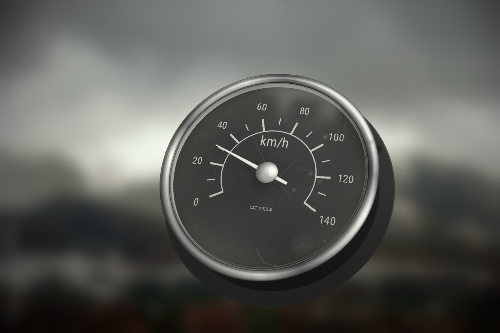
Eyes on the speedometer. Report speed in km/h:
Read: 30 km/h
